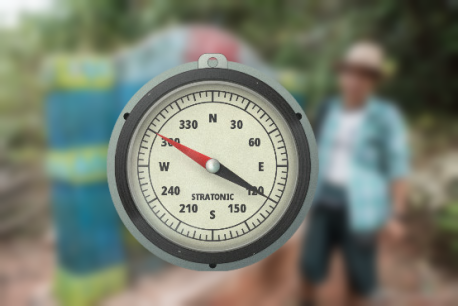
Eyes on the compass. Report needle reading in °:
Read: 300 °
